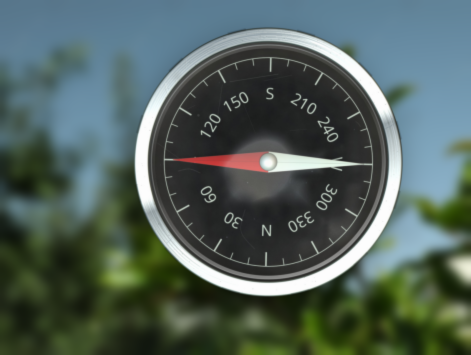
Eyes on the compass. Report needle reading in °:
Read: 90 °
